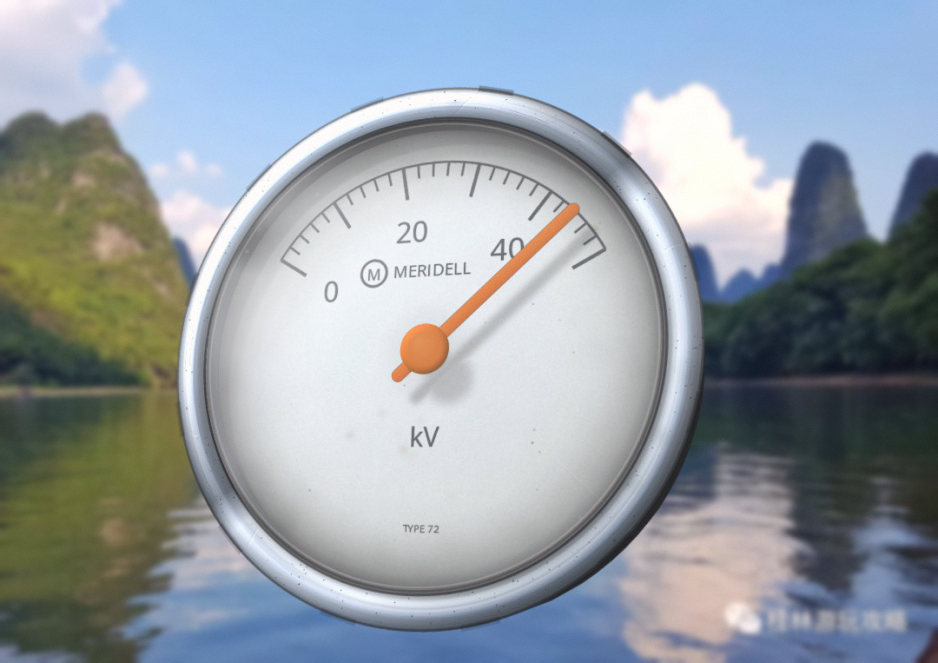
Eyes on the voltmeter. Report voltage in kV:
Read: 44 kV
